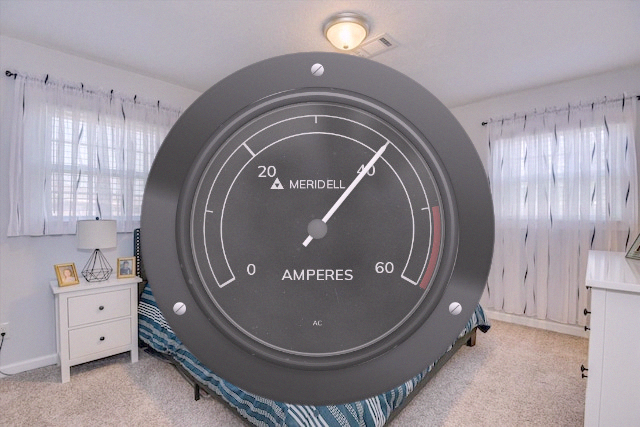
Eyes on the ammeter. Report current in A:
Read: 40 A
